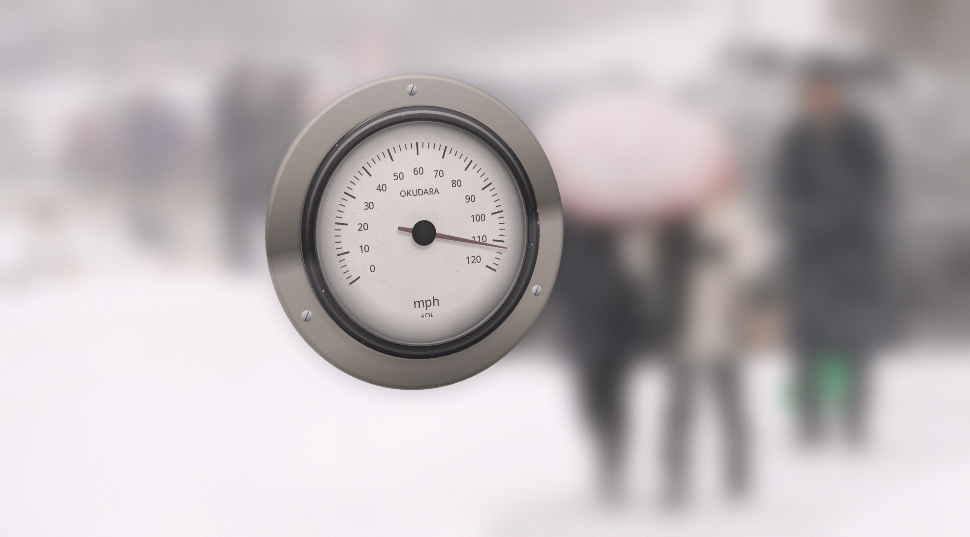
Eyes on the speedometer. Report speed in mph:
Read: 112 mph
